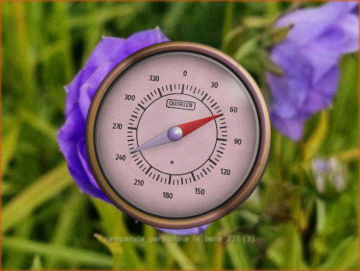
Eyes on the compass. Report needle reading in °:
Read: 60 °
